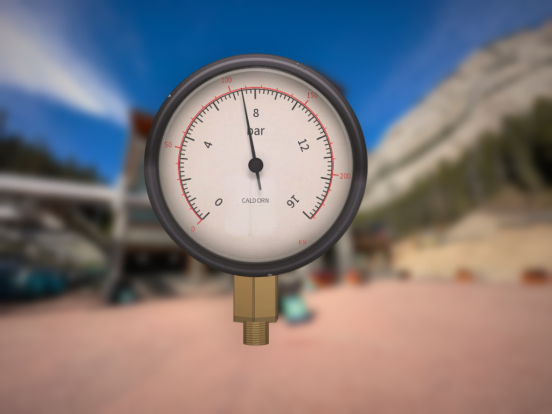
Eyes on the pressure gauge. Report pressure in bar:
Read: 7.4 bar
